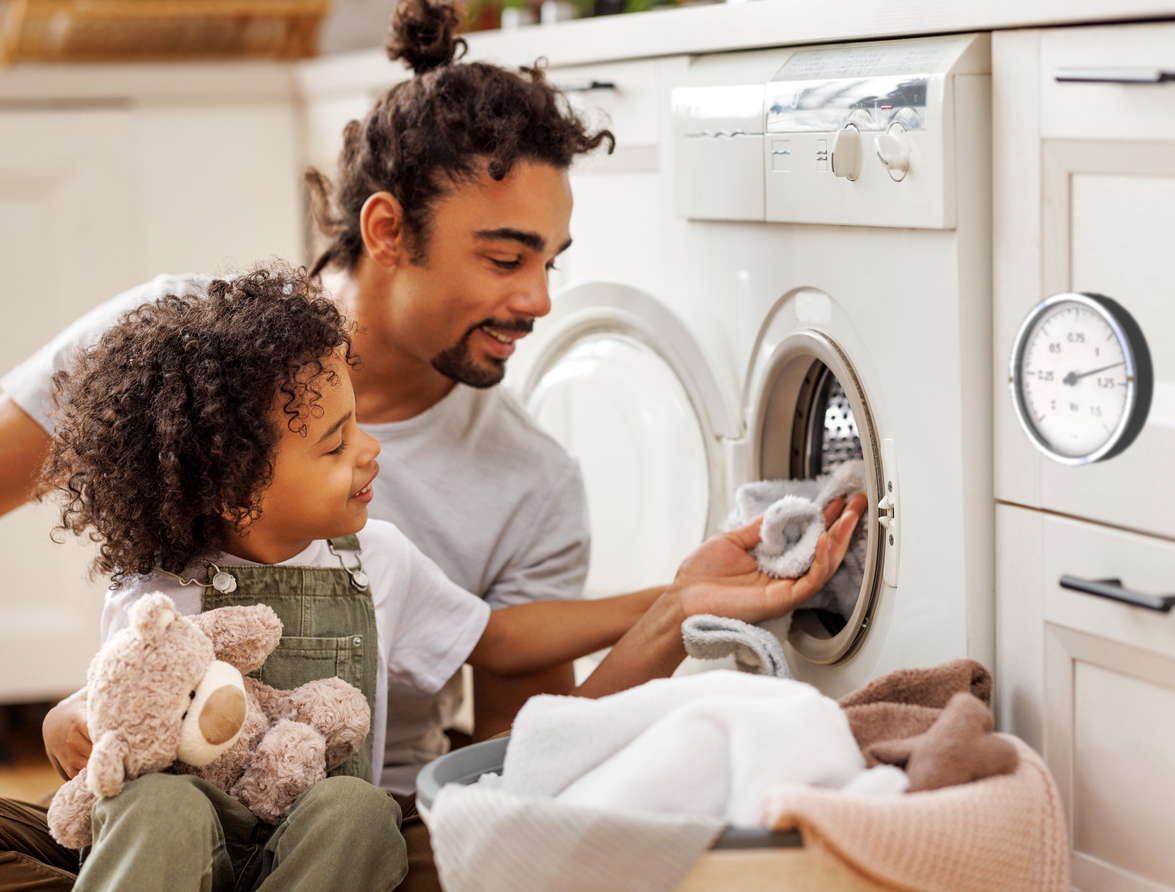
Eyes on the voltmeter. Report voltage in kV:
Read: 1.15 kV
